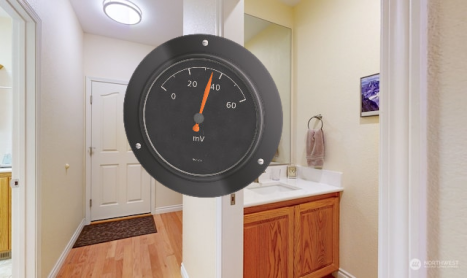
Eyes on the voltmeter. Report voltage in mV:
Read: 35 mV
